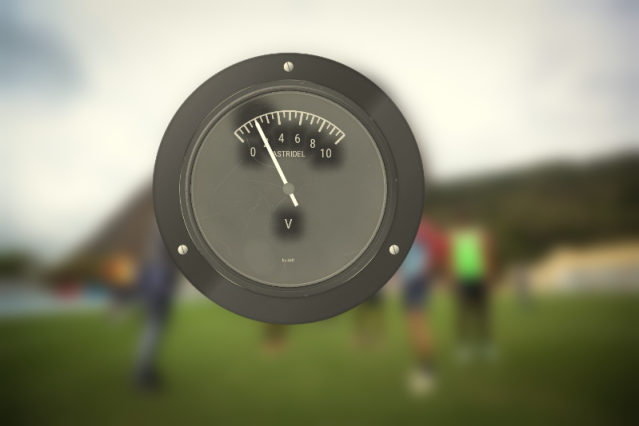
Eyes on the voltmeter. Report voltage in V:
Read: 2 V
